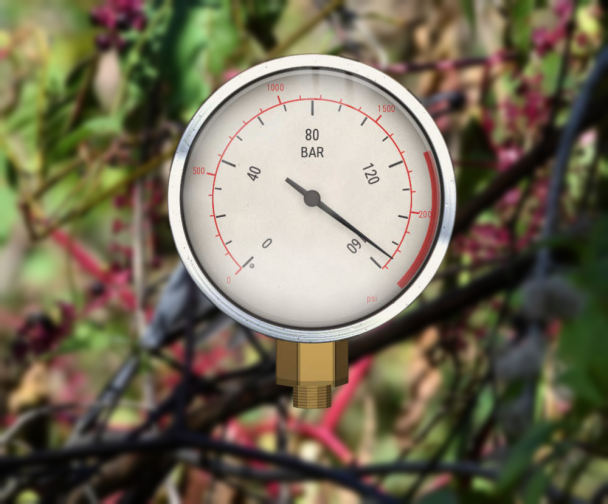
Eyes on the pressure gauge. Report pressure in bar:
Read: 155 bar
